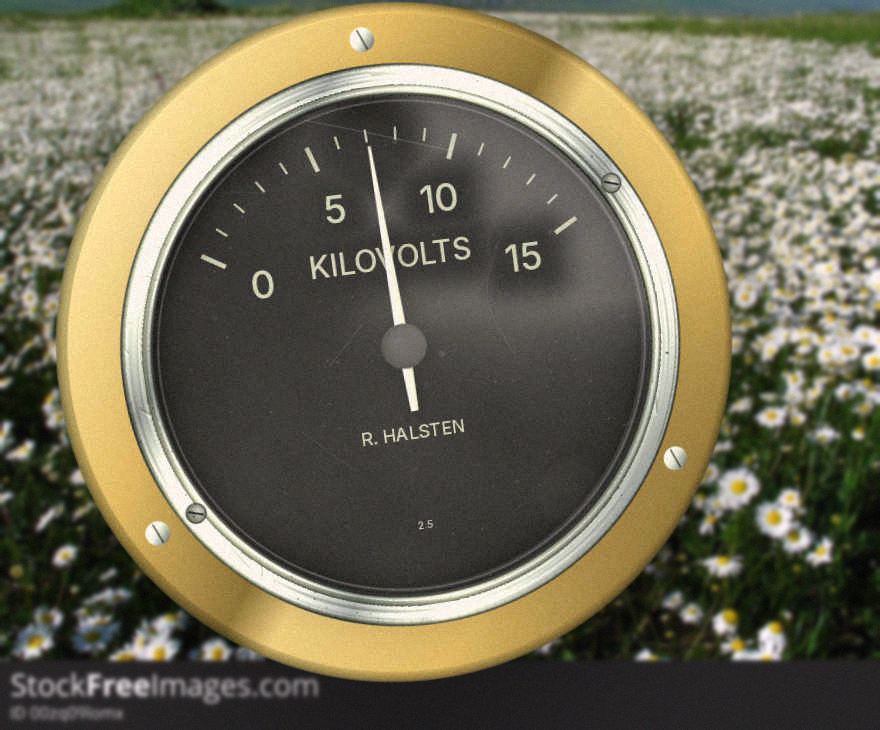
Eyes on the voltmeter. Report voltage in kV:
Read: 7 kV
